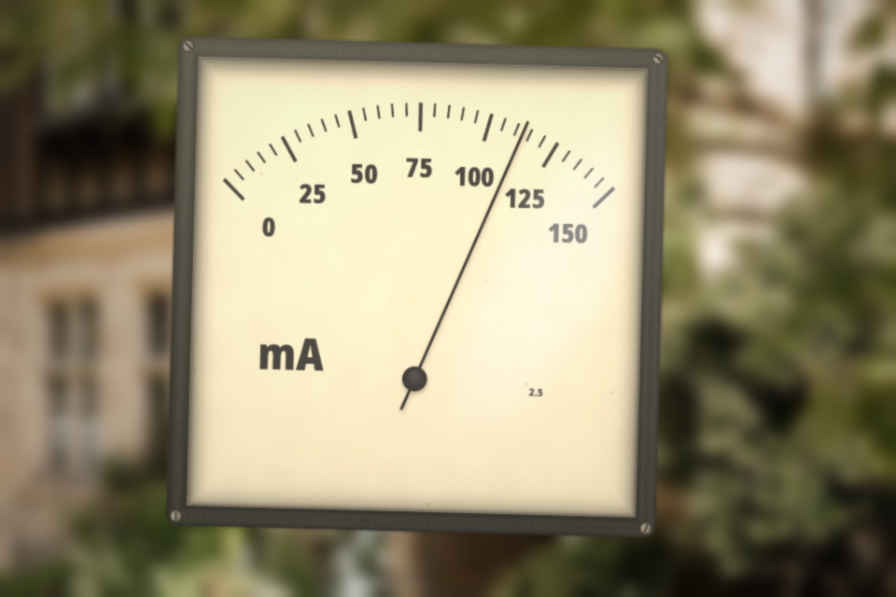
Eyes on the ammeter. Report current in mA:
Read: 112.5 mA
